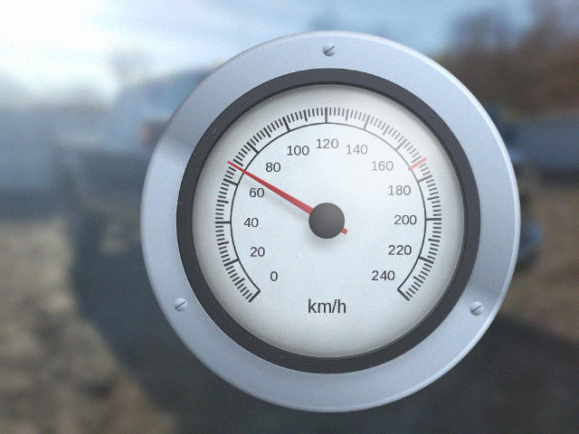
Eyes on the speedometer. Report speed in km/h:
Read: 68 km/h
